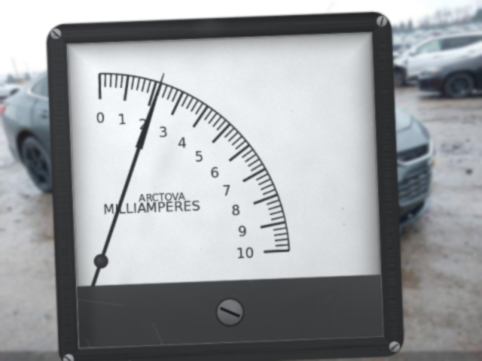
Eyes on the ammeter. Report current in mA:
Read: 2.2 mA
